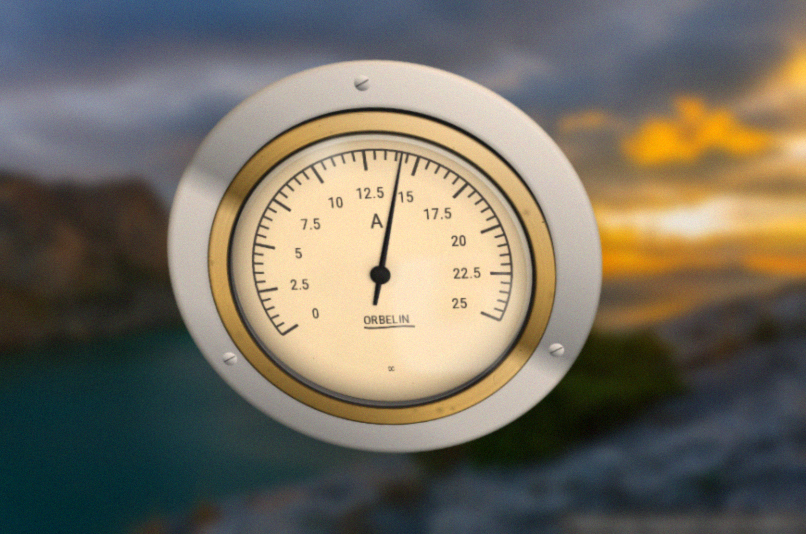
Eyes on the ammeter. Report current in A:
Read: 14.25 A
